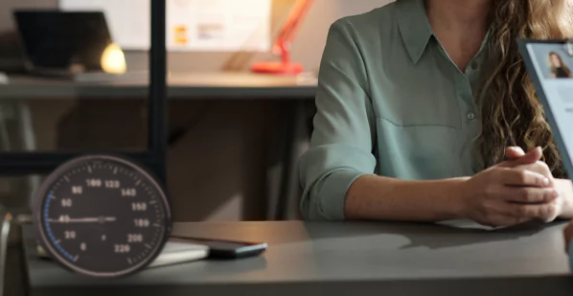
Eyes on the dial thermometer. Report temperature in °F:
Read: 40 °F
